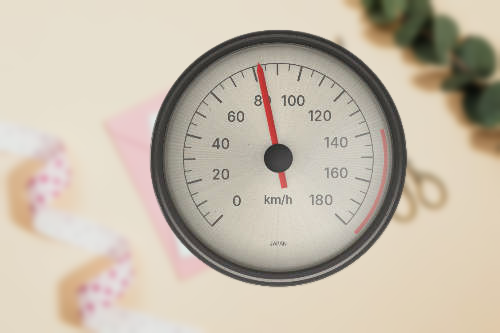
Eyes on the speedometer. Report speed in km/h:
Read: 82.5 km/h
